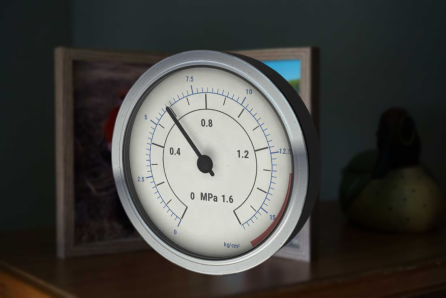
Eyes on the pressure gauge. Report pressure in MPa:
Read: 0.6 MPa
